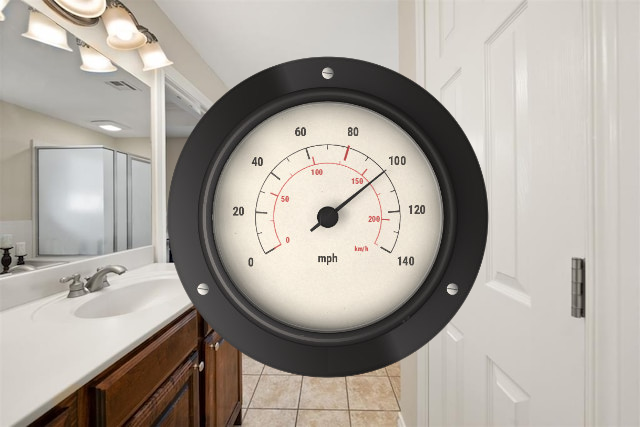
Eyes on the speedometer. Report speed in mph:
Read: 100 mph
